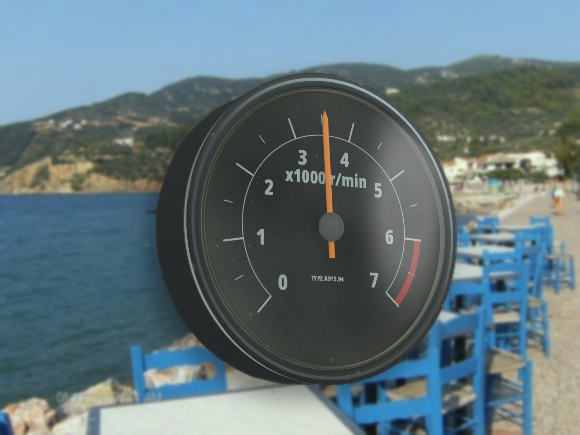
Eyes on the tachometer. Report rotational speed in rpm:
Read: 3500 rpm
